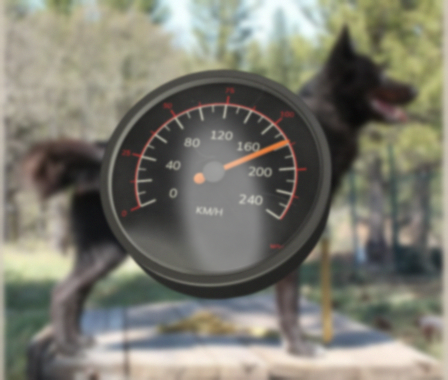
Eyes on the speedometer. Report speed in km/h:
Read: 180 km/h
